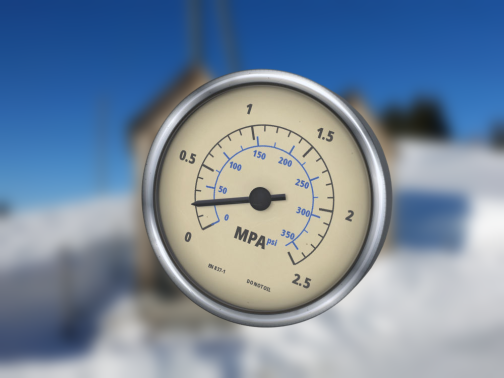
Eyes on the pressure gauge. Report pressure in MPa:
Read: 0.2 MPa
